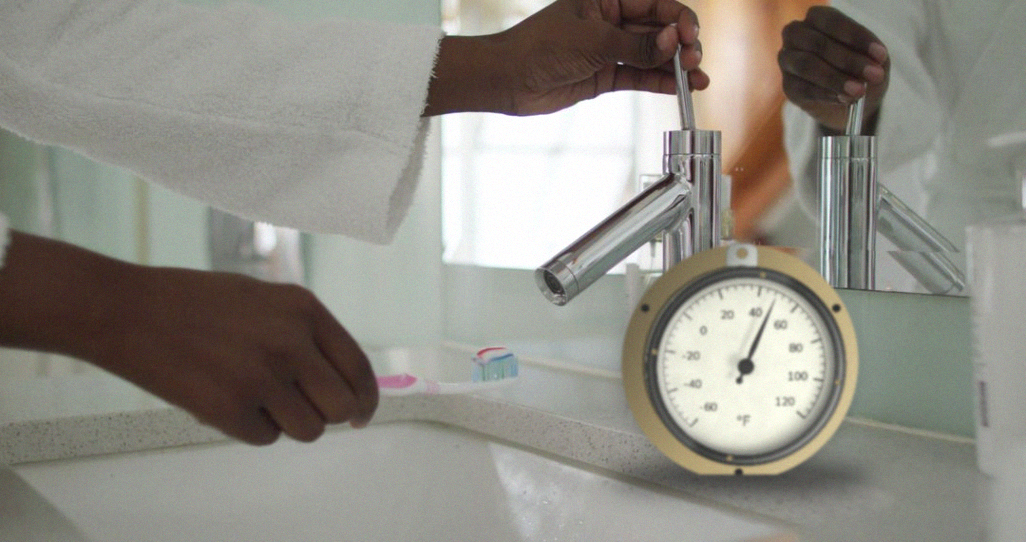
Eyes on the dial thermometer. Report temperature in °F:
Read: 48 °F
